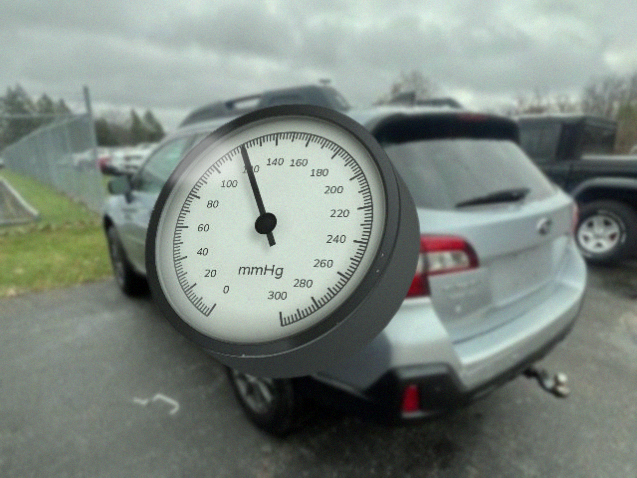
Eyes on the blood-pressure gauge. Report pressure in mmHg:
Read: 120 mmHg
